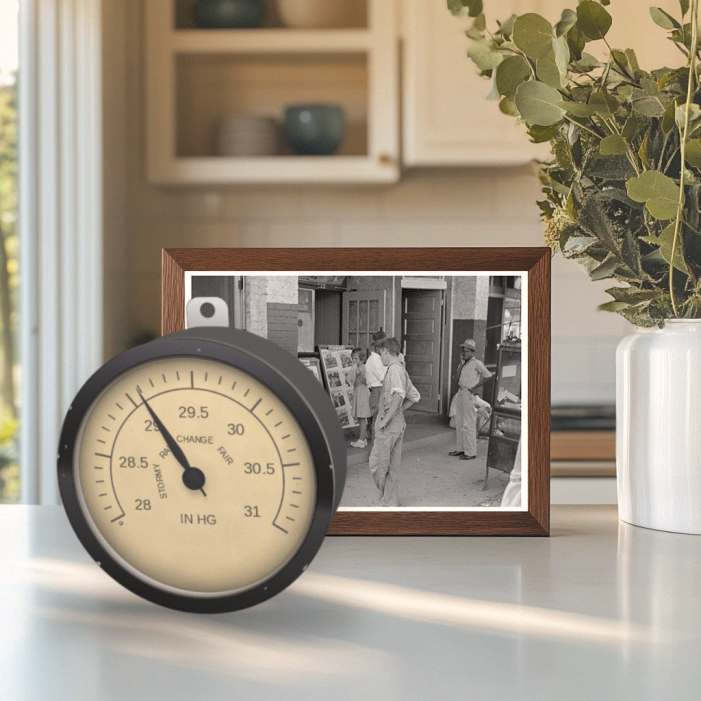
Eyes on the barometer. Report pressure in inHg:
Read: 29.1 inHg
